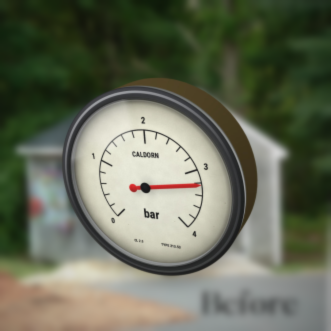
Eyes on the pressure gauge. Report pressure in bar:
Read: 3.2 bar
